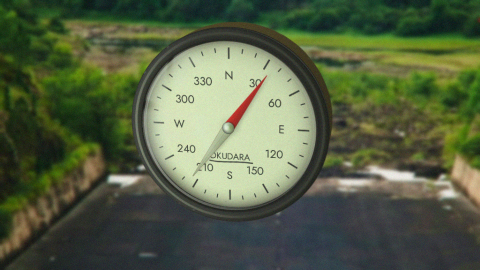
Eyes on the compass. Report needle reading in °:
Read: 35 °
